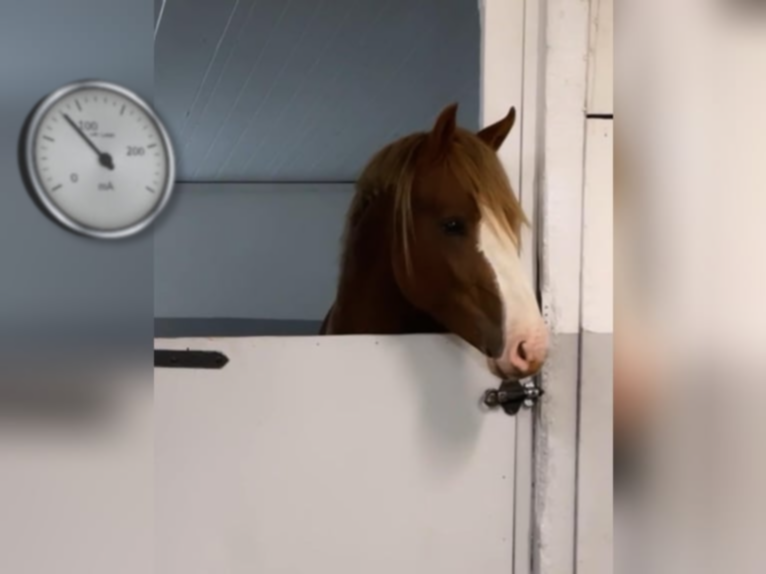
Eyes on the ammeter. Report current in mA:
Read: 80 mA
